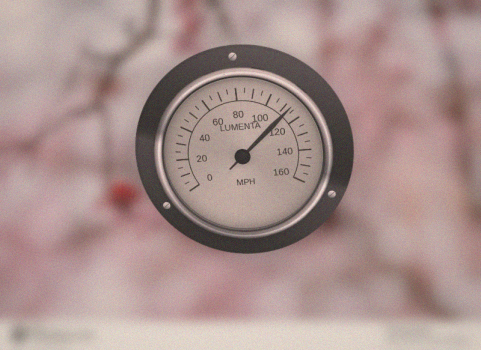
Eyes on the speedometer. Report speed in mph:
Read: 112.5 mph
